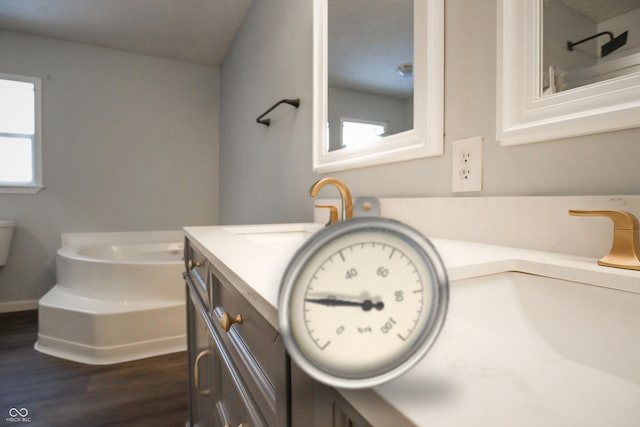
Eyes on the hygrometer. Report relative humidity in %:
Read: 20 %
